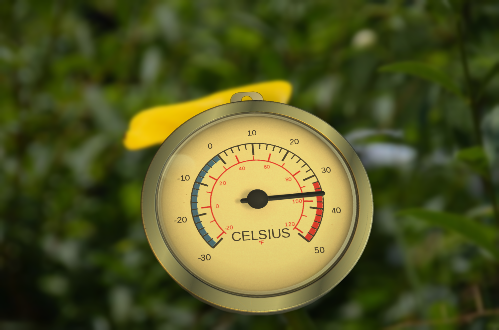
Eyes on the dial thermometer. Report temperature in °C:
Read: 36 °C
